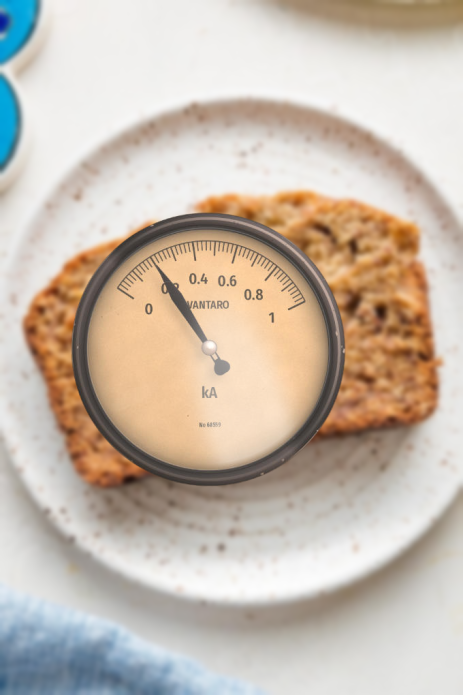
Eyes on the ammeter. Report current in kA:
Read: 0.2 kA
